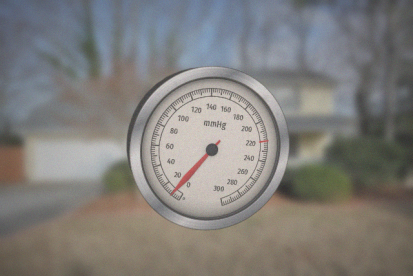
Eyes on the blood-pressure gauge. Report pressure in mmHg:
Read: 10 mmHg
